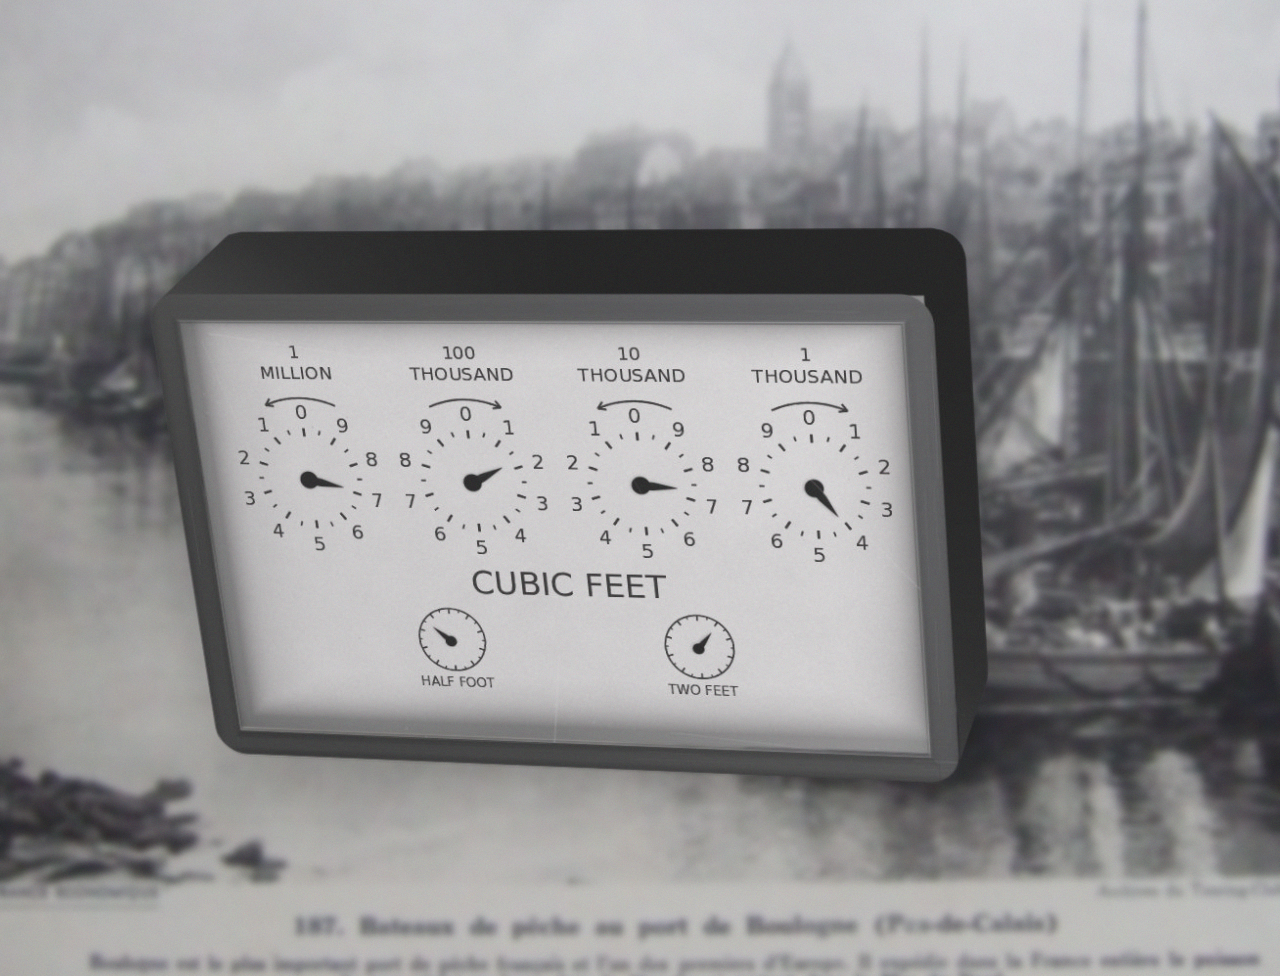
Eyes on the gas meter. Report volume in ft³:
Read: 717400 ft³
